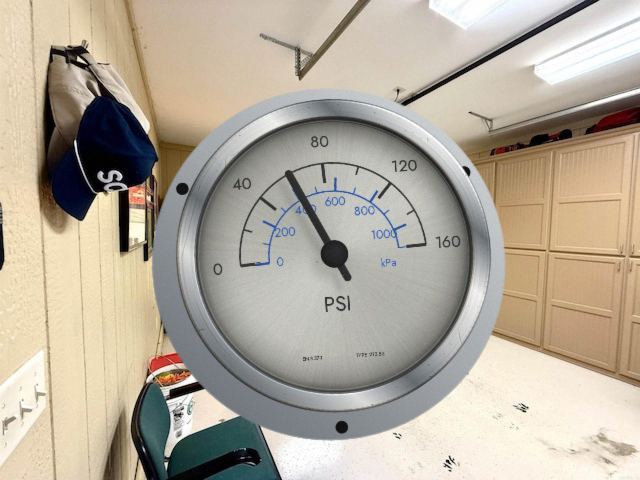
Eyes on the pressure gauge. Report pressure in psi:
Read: 60 psi
